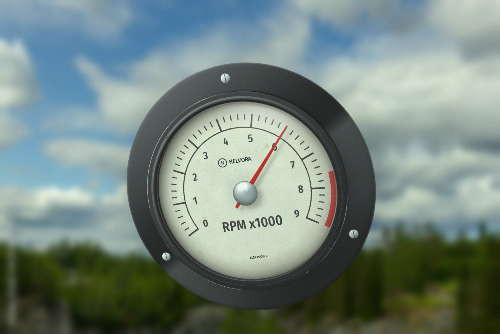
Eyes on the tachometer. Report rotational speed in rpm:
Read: 6000 rpm
